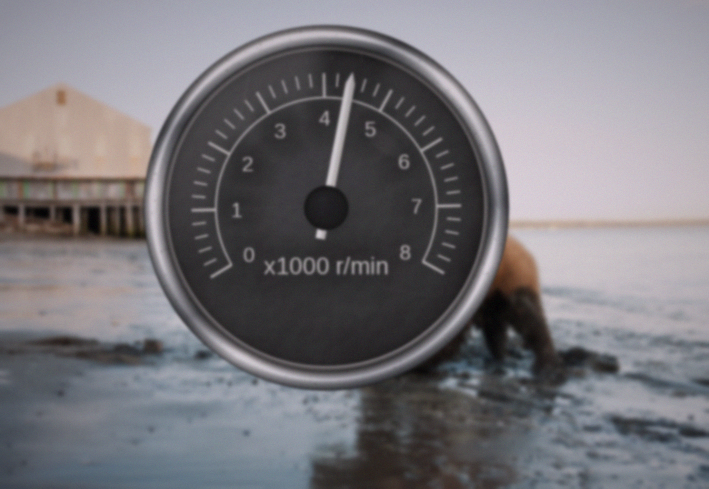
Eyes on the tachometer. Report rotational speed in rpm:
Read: 4400 rpm
